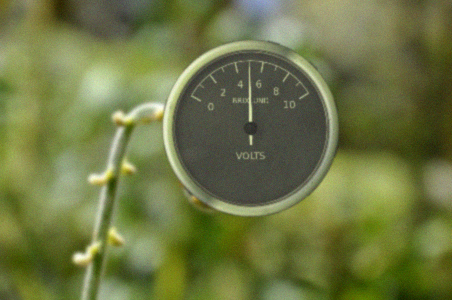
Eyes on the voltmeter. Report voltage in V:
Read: 5 V
